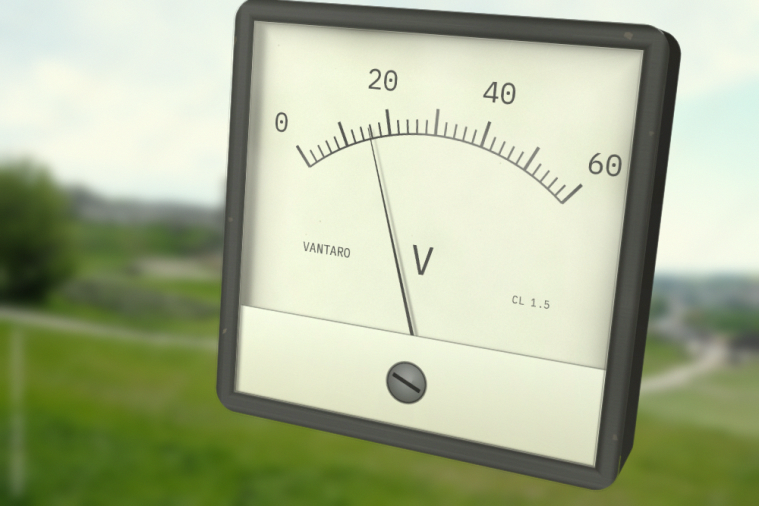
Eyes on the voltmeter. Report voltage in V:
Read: 16 V
